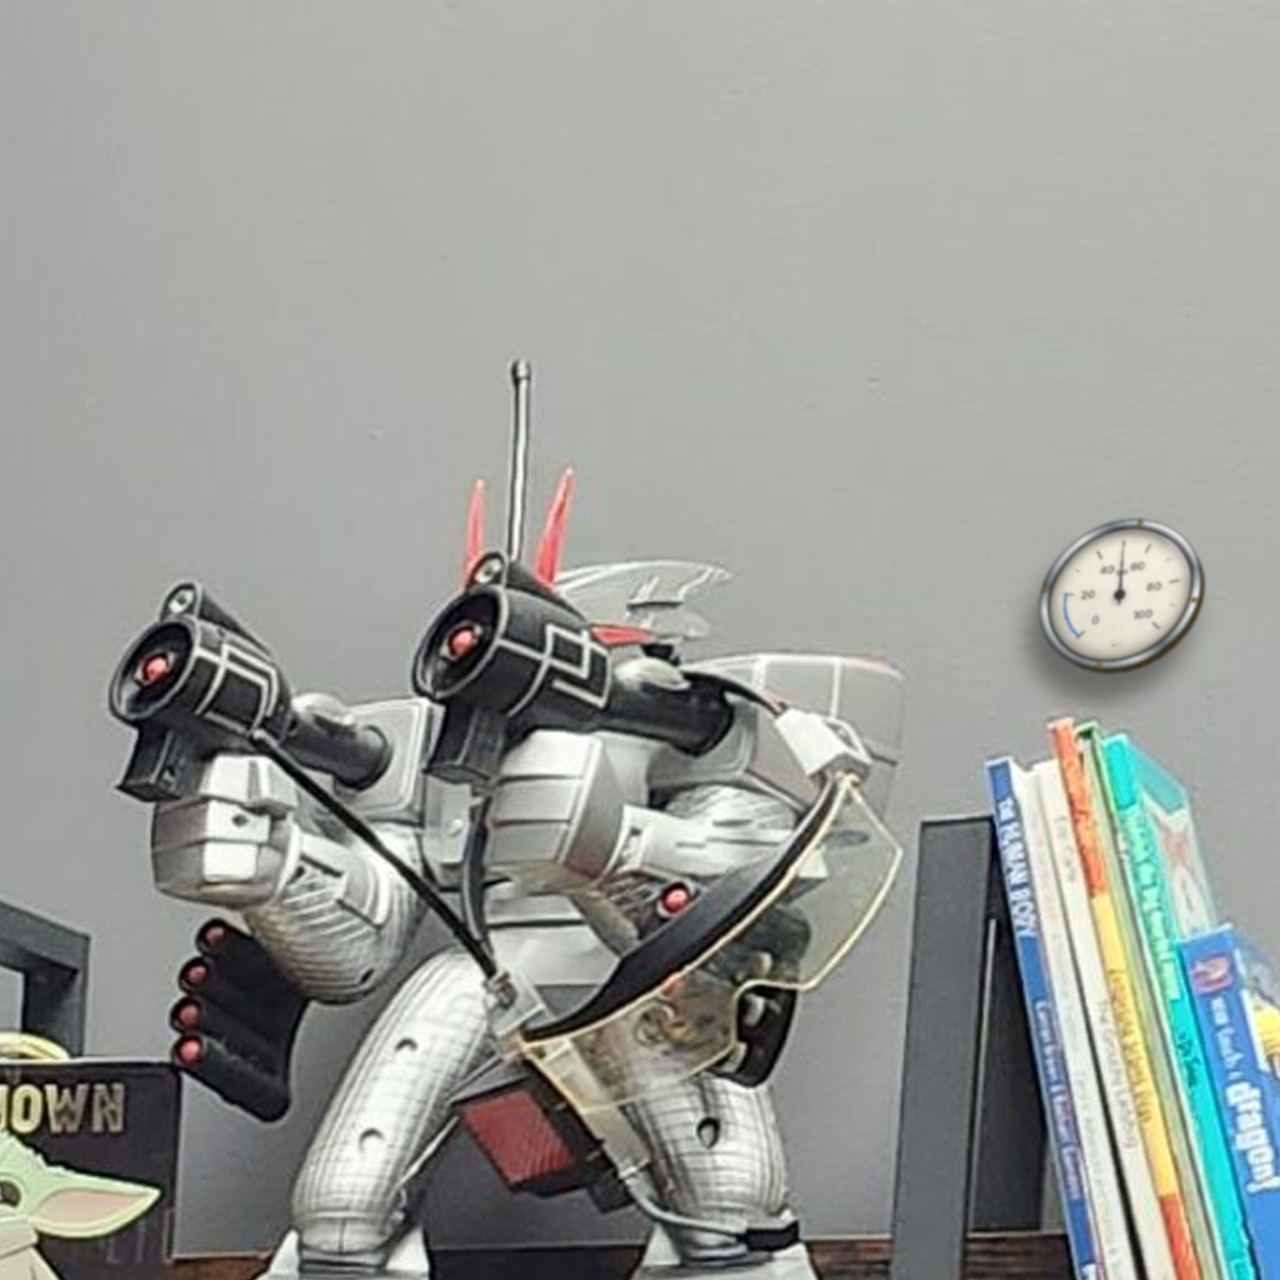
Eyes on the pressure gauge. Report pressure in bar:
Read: 50 bar
